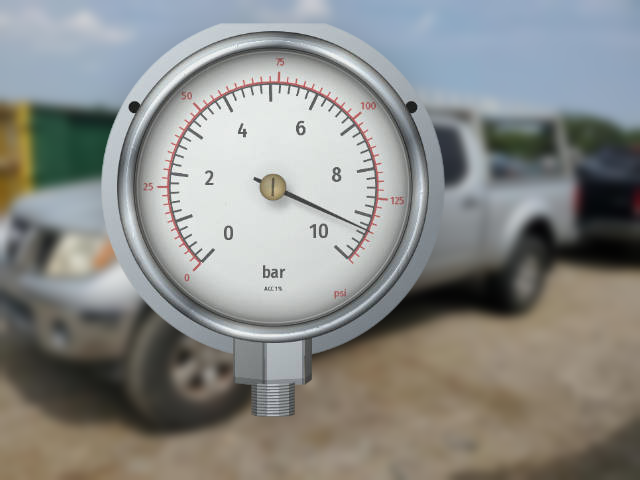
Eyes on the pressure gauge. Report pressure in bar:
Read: 9.3 bar
